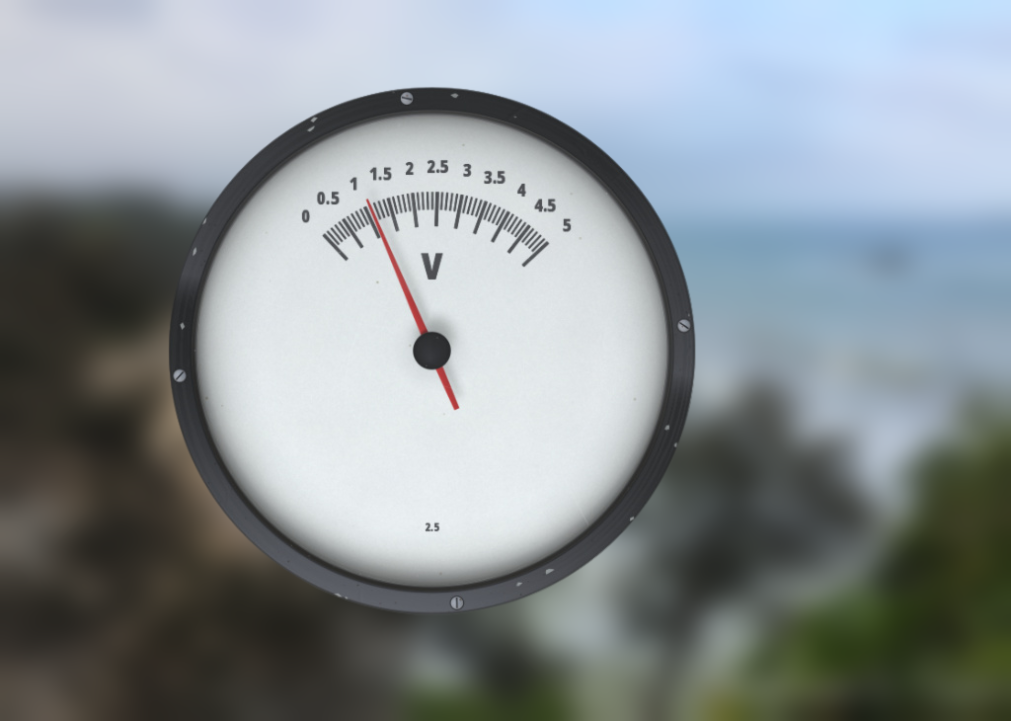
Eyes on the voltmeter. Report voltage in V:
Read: 1.1 V
